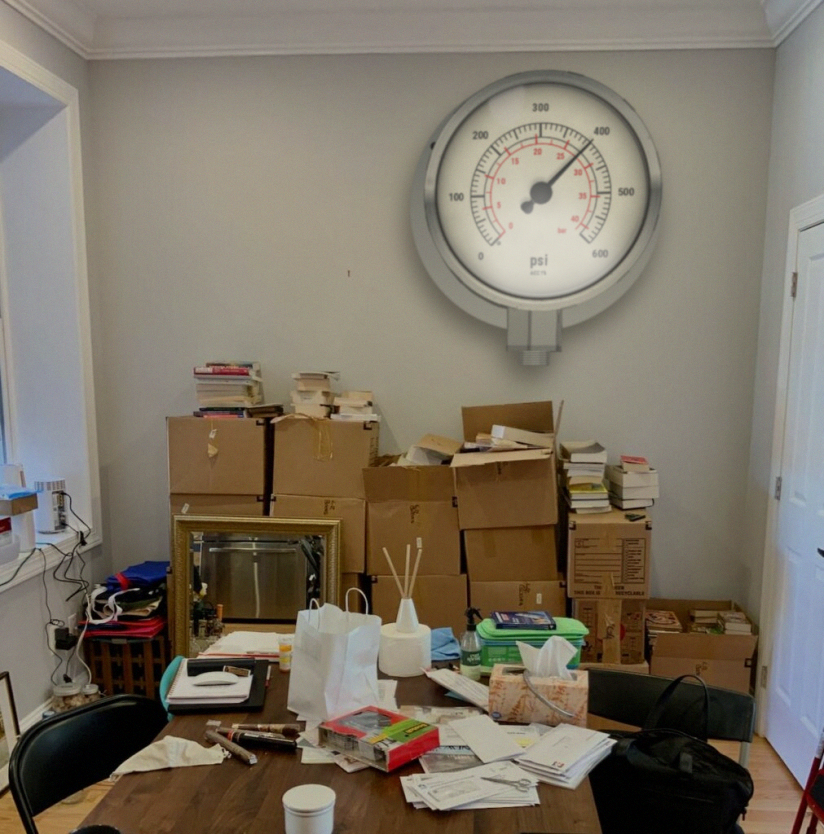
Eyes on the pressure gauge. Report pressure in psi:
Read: 400 psi
